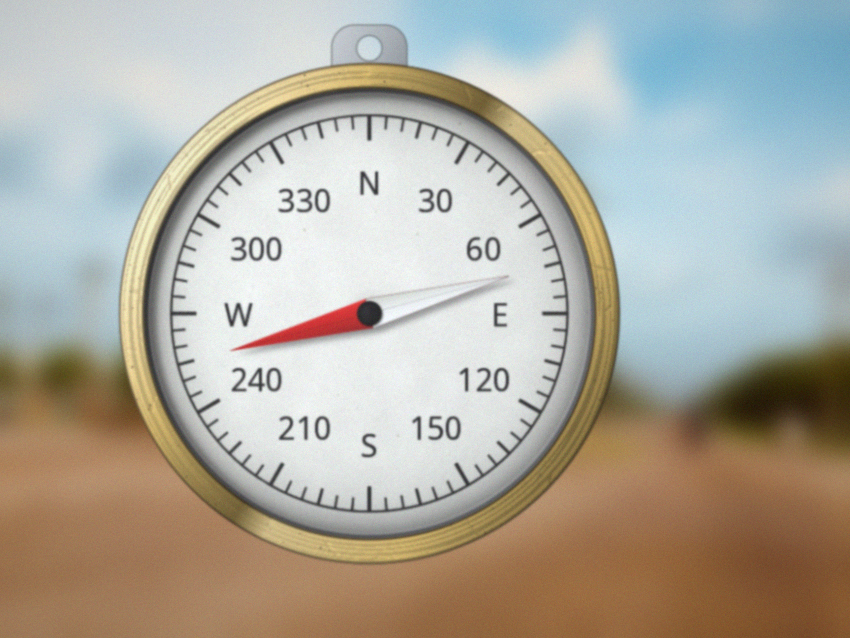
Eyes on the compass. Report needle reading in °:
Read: 255 °
